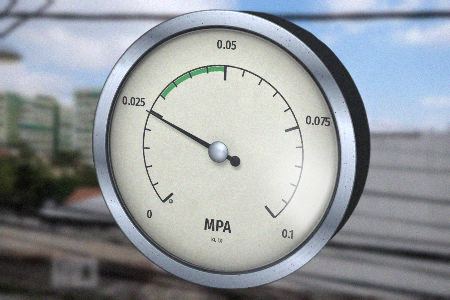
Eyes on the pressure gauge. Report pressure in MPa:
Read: 0.025 MPa
